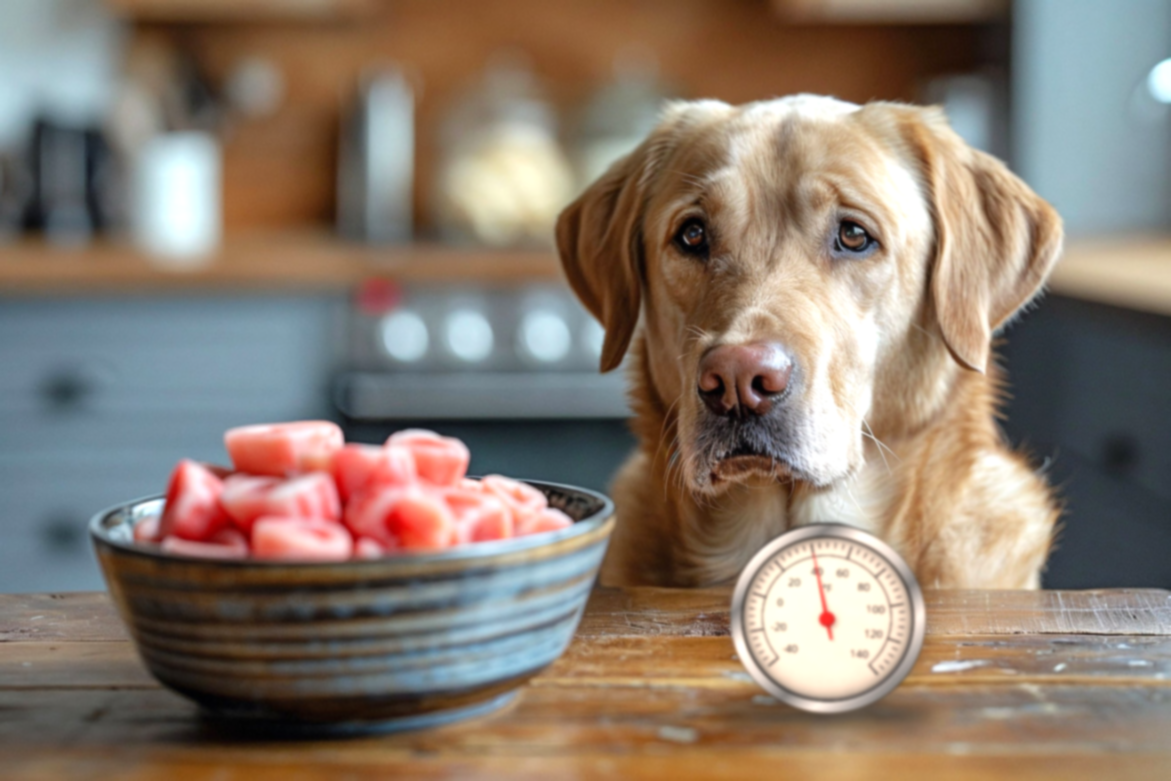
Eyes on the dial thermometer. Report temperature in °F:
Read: 40 °F
